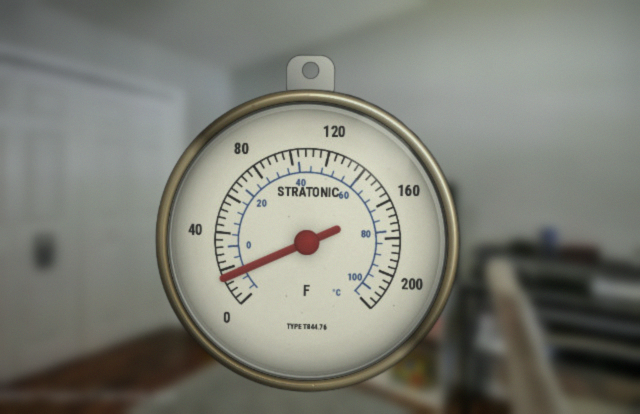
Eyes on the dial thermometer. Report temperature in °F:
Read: 16 °F
